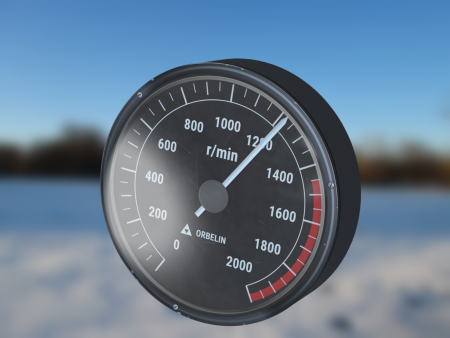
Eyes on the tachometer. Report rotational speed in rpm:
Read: 1225 rpm
